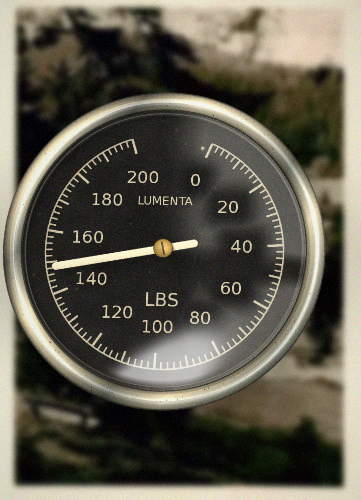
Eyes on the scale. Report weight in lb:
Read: 148 lb
